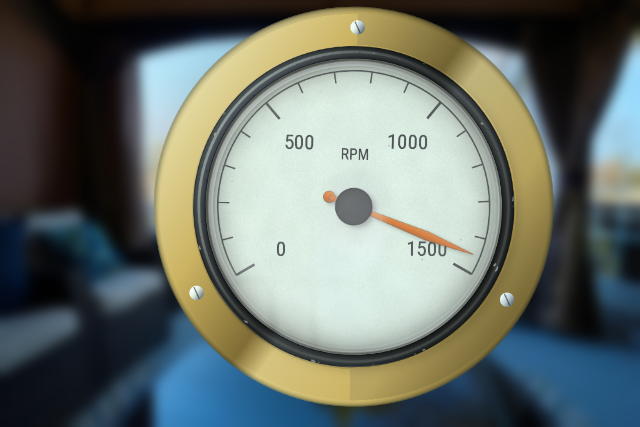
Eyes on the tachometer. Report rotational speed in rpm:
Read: 1450 rpm
